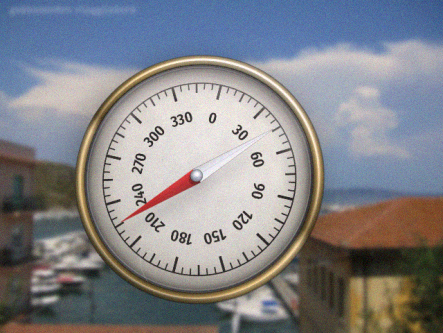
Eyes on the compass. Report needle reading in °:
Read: 225 °
